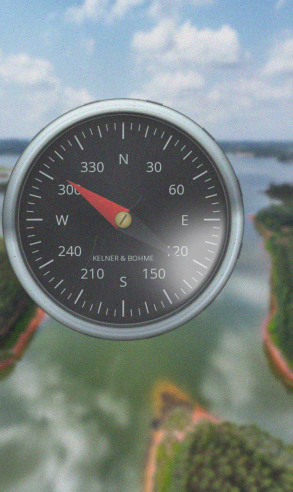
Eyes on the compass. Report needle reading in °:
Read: 305 °
